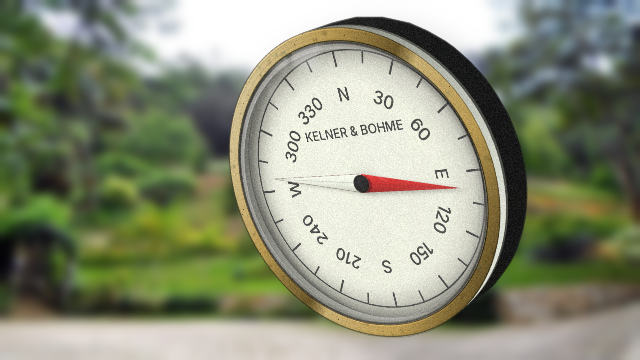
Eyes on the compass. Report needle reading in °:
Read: 97.5 °
